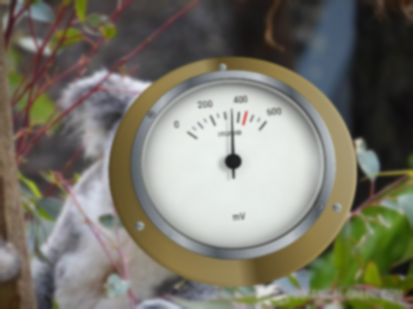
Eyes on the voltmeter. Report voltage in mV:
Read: 350 mV
